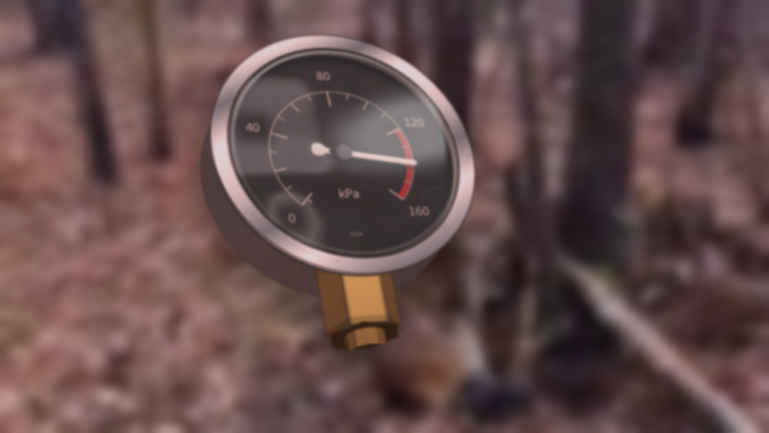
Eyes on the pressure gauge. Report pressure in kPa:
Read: 140 kPa
